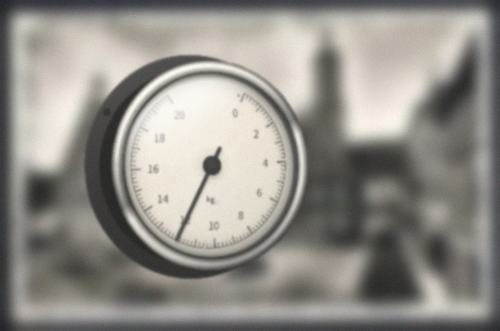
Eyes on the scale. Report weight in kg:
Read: 12 kg
